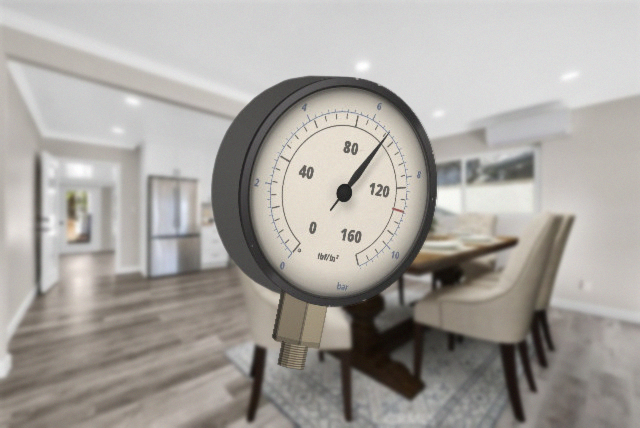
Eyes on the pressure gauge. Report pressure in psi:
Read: 95 psi
